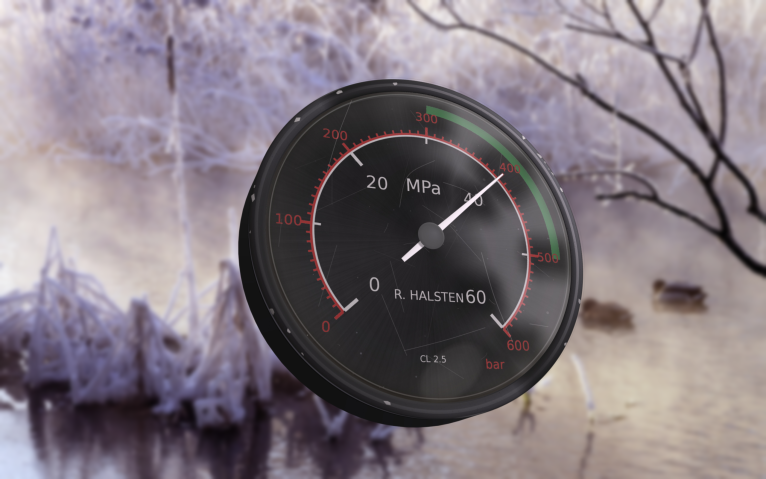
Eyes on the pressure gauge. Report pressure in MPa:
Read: 40 MPa
